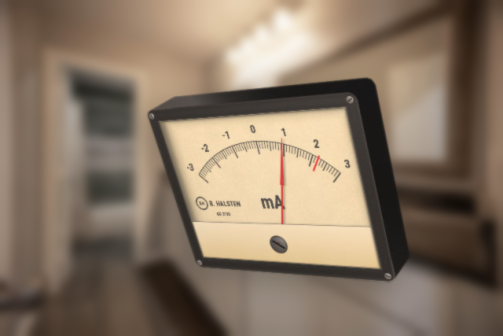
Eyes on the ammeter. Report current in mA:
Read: 1 mA
